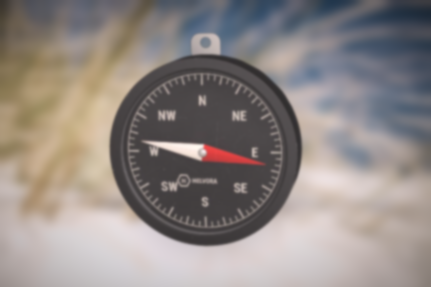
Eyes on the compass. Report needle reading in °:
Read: 100 °
